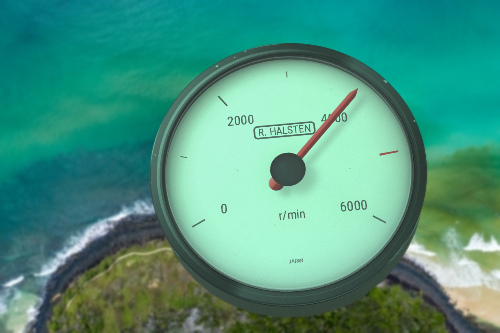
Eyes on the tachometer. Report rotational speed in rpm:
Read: 4000 rpm
